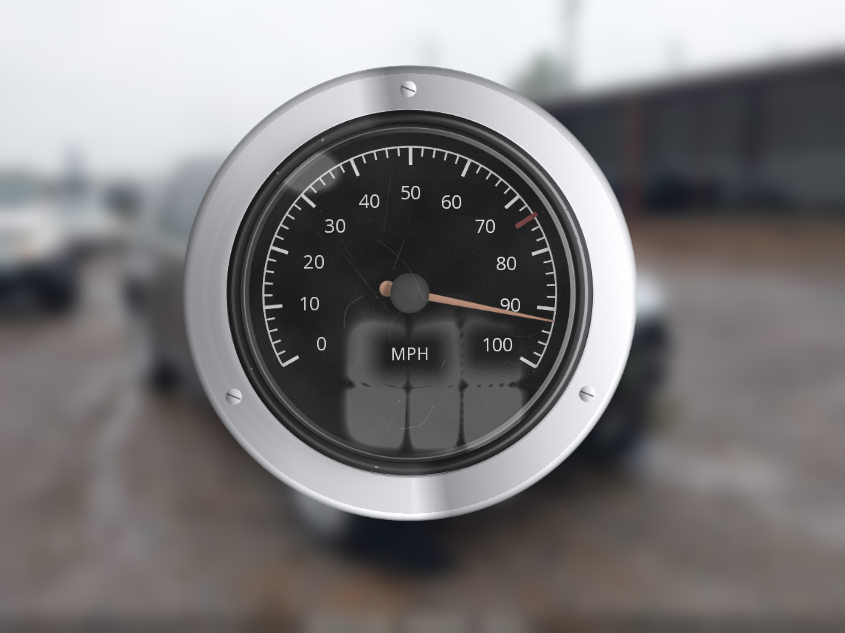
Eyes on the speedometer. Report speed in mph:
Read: 92 mph
